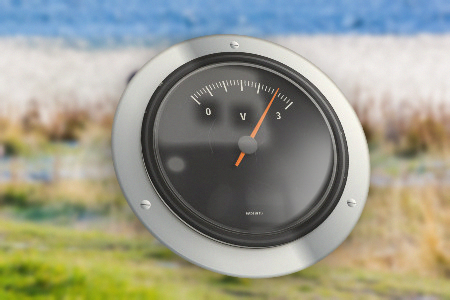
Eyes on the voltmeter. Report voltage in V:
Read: 2.5 V
